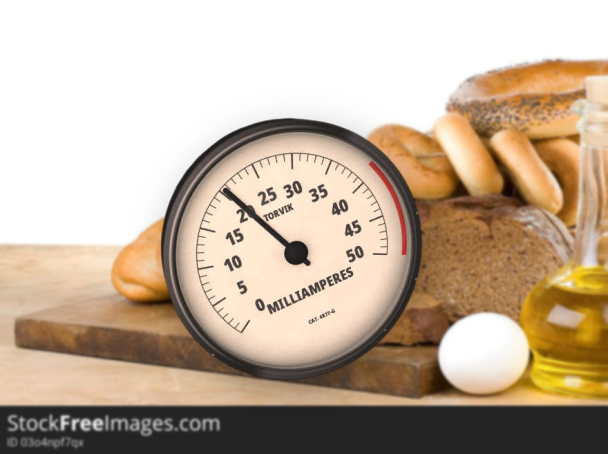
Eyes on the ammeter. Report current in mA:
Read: 20.5 mA
